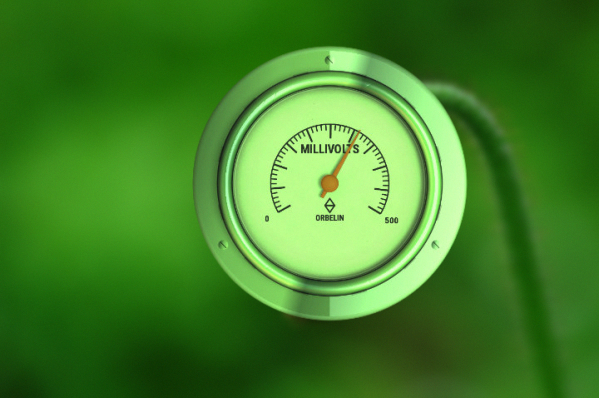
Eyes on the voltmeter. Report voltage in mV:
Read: 310 mV
